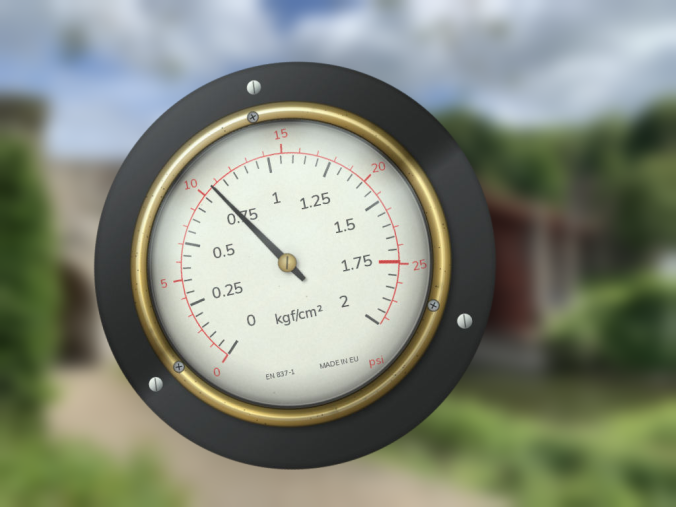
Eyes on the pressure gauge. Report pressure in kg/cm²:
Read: 0.75 kg/cm²
